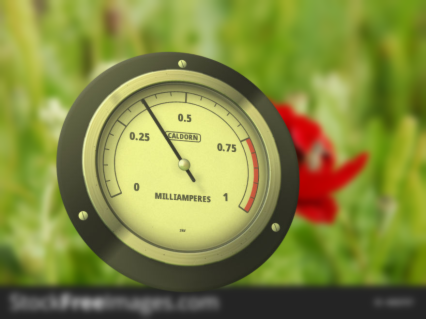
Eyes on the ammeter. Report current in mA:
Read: 0.35 mA
